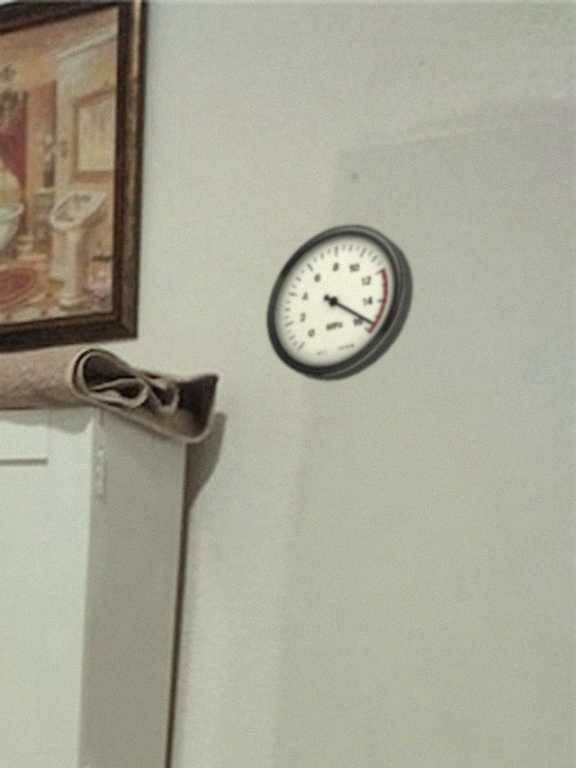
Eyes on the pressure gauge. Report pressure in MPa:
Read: 15.5 MPa
